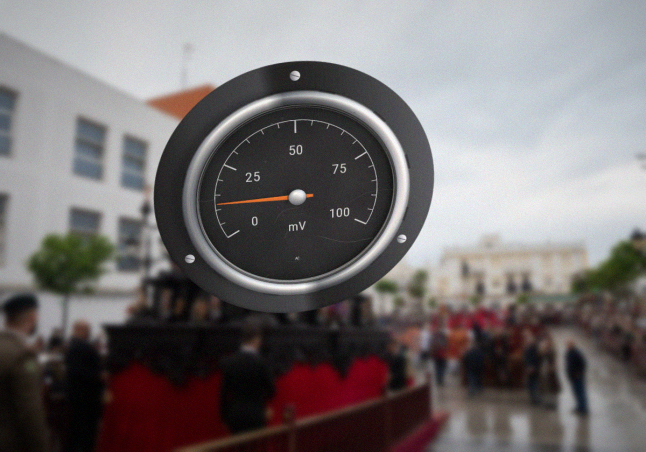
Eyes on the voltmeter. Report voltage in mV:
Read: 12.5 mV
